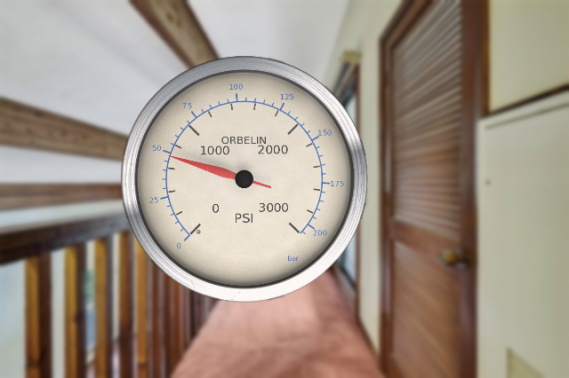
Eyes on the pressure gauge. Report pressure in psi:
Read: 700 psi
